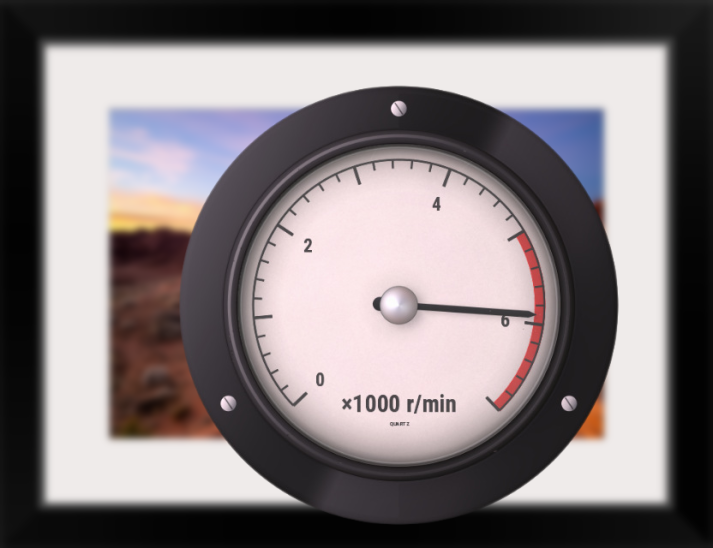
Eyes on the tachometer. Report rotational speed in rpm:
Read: 5900 rpm
